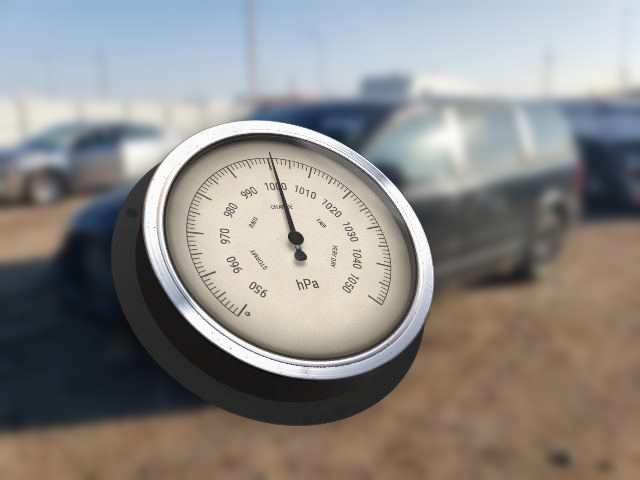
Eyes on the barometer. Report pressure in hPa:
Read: 1000 hPa
